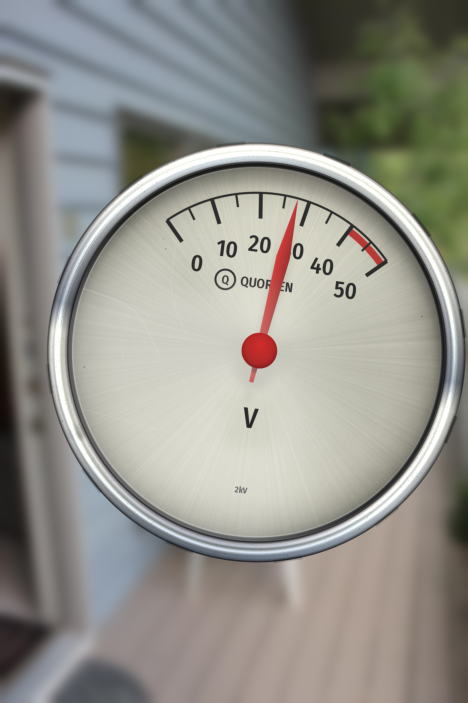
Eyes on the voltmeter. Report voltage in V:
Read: 27.5 V
